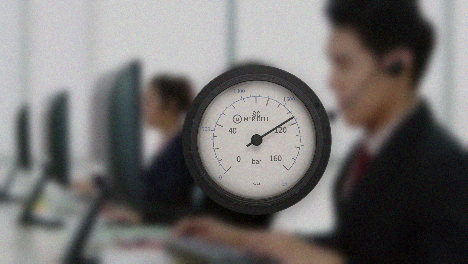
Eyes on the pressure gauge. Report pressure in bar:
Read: 115 bar
